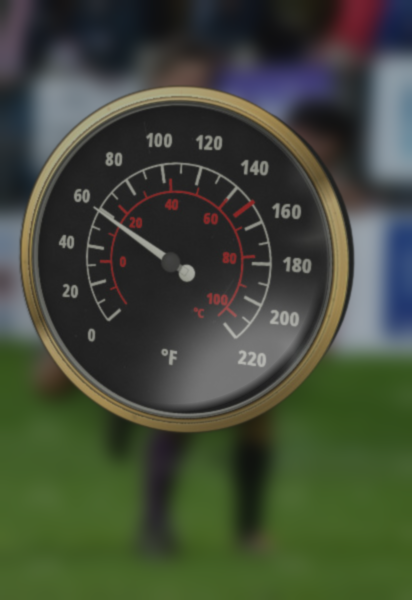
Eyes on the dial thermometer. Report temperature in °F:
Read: 60 °F
